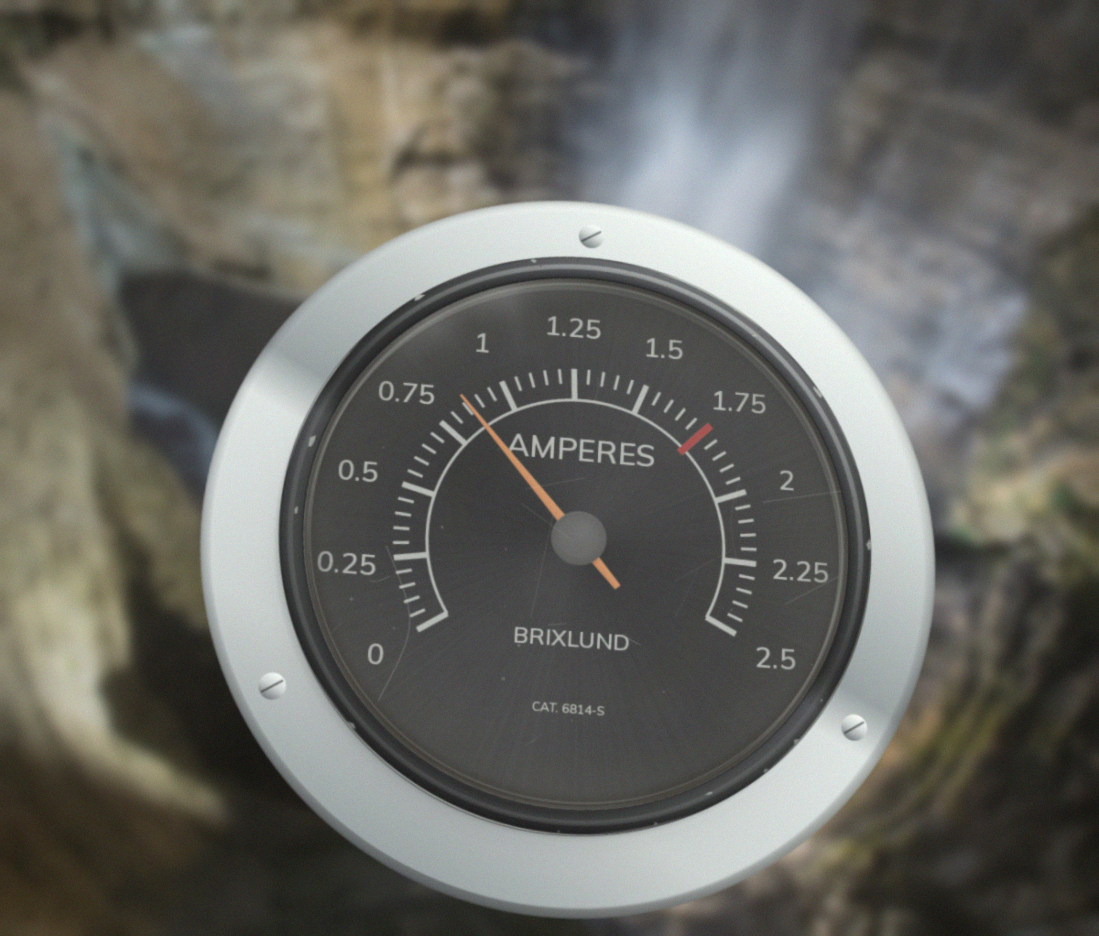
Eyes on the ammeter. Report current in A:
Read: 0.85 A
